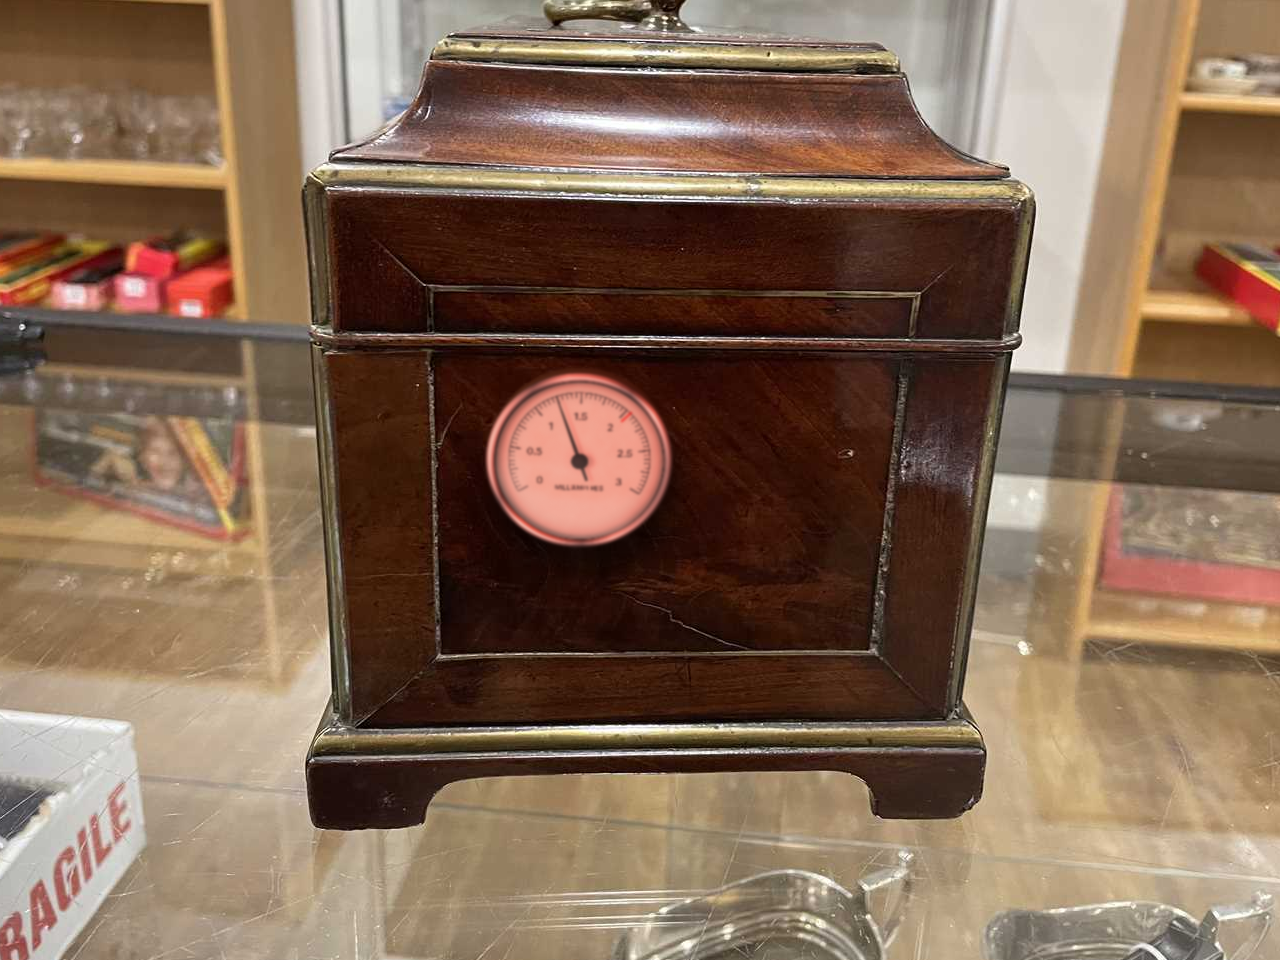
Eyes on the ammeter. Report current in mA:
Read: 1.25 mA
